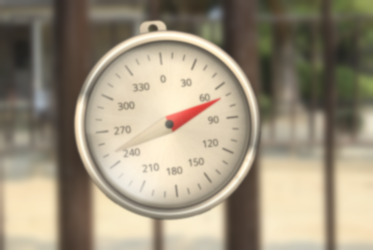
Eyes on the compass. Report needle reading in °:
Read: 70 °
